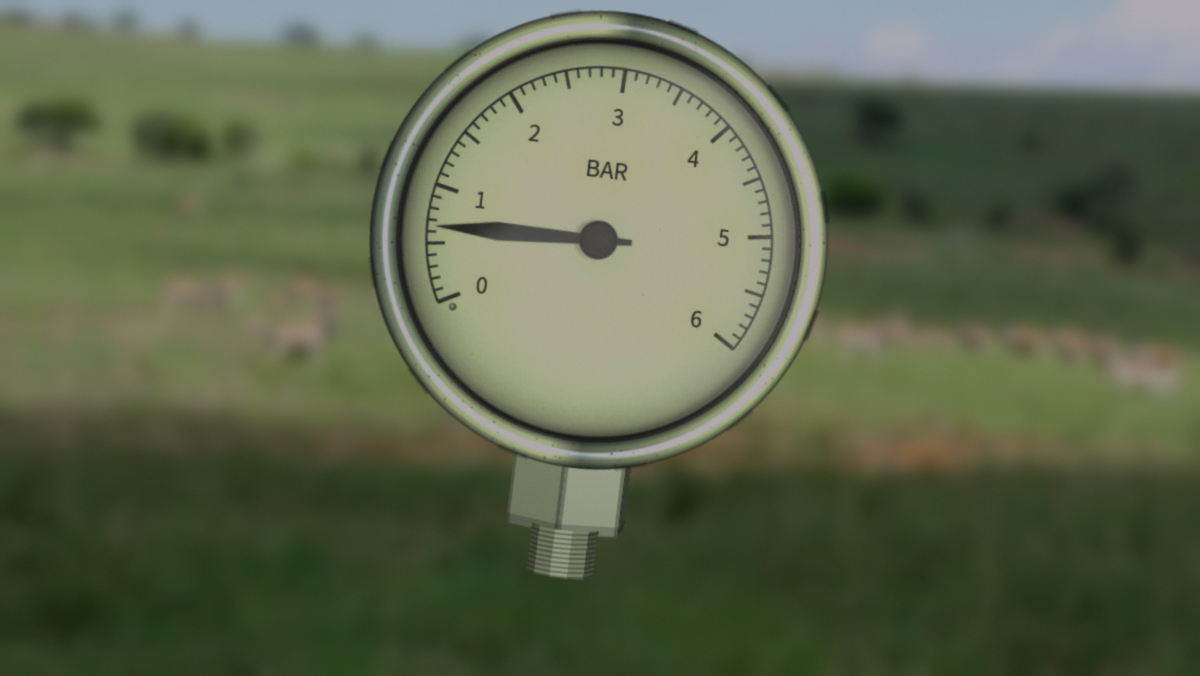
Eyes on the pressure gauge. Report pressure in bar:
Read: 0.65 bar
